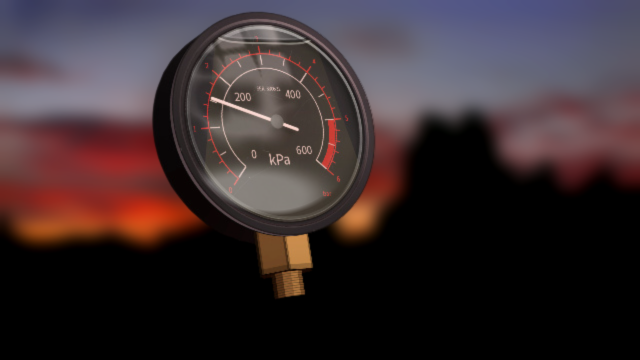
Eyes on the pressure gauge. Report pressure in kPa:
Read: 150 kPa
